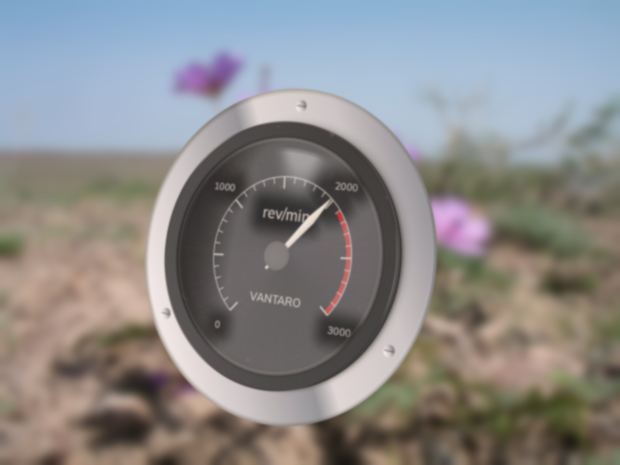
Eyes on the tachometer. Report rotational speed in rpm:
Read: 2000 rpm
